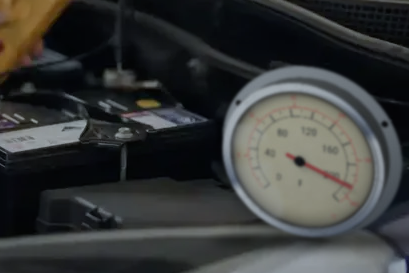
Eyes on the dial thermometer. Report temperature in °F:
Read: 200 °F
